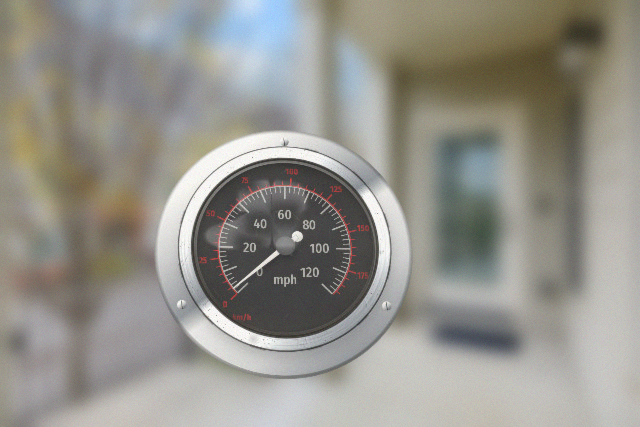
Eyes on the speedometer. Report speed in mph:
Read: 2 mph
